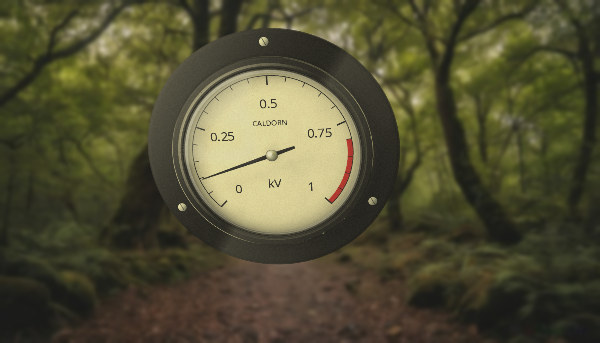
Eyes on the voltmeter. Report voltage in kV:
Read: 0.1 kV
